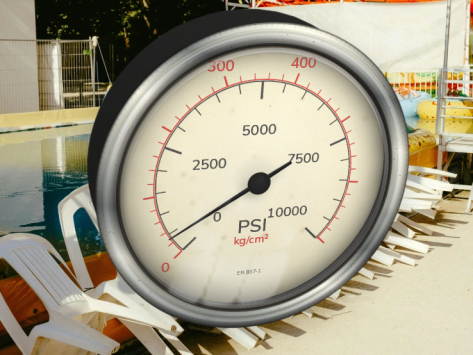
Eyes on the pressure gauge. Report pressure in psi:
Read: 500 psi
